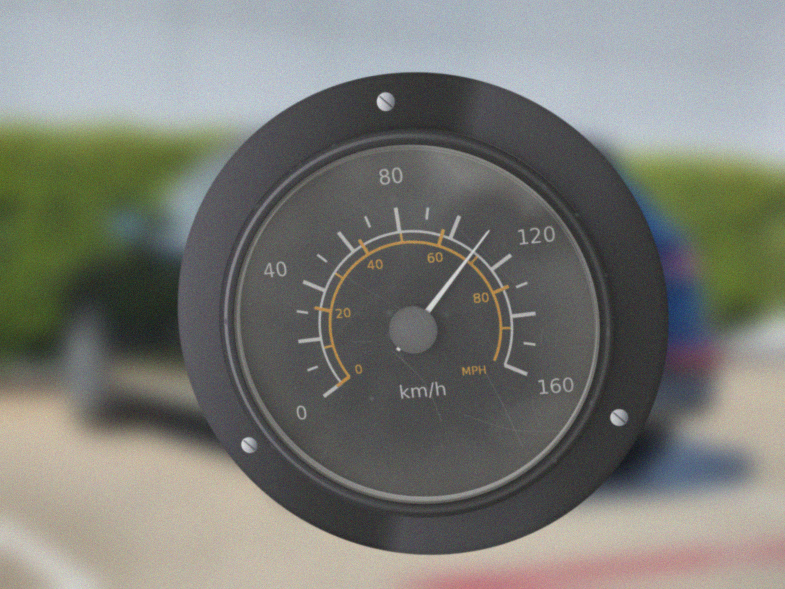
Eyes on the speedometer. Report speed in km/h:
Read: 110 km/h
